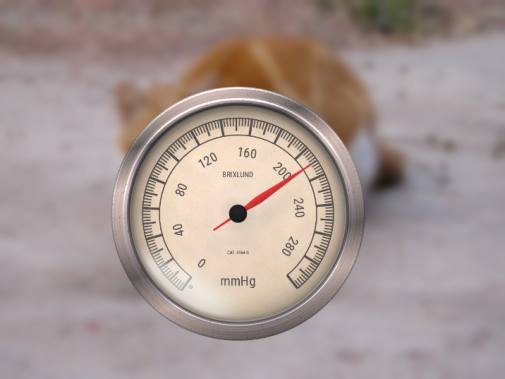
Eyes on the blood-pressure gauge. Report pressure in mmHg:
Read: 210 mmHg
